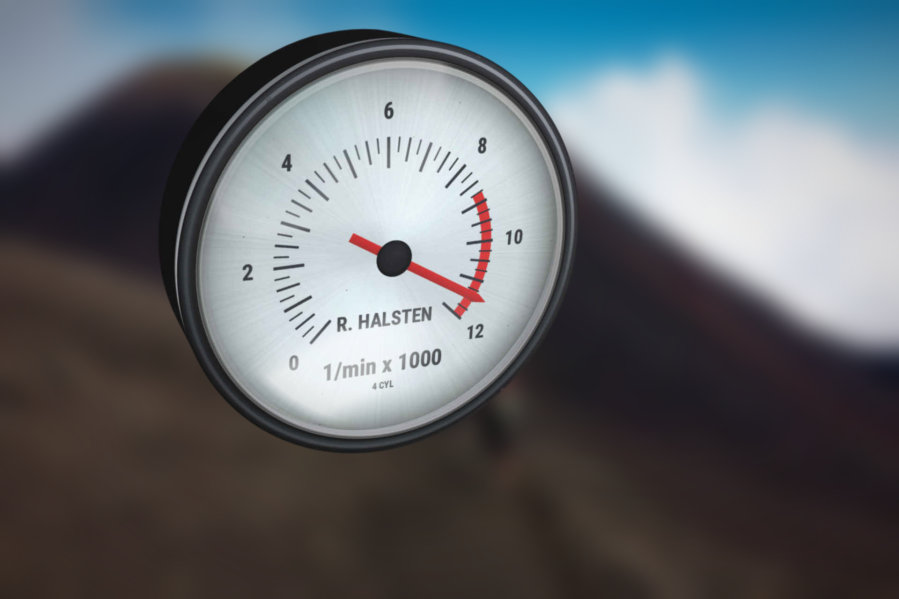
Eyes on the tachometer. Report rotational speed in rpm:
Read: 11375 rpm
